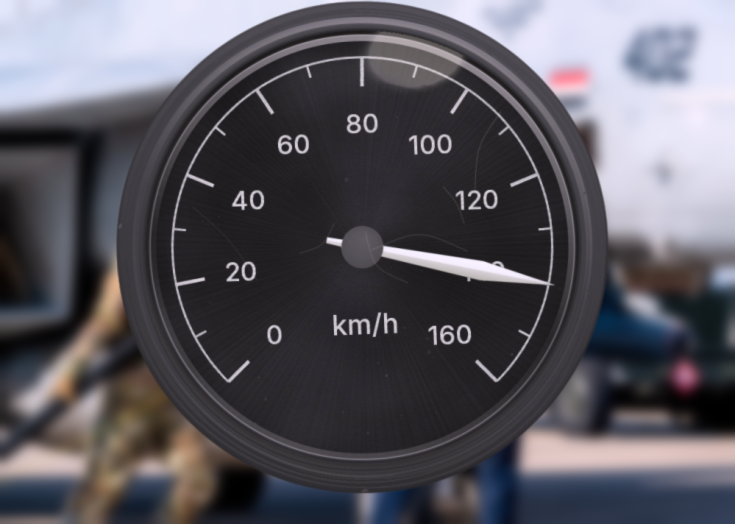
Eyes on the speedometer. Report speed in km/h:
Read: 140 km/h
